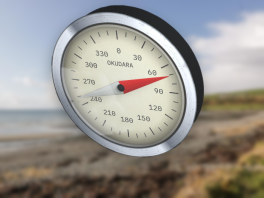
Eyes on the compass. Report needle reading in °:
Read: 70 °
